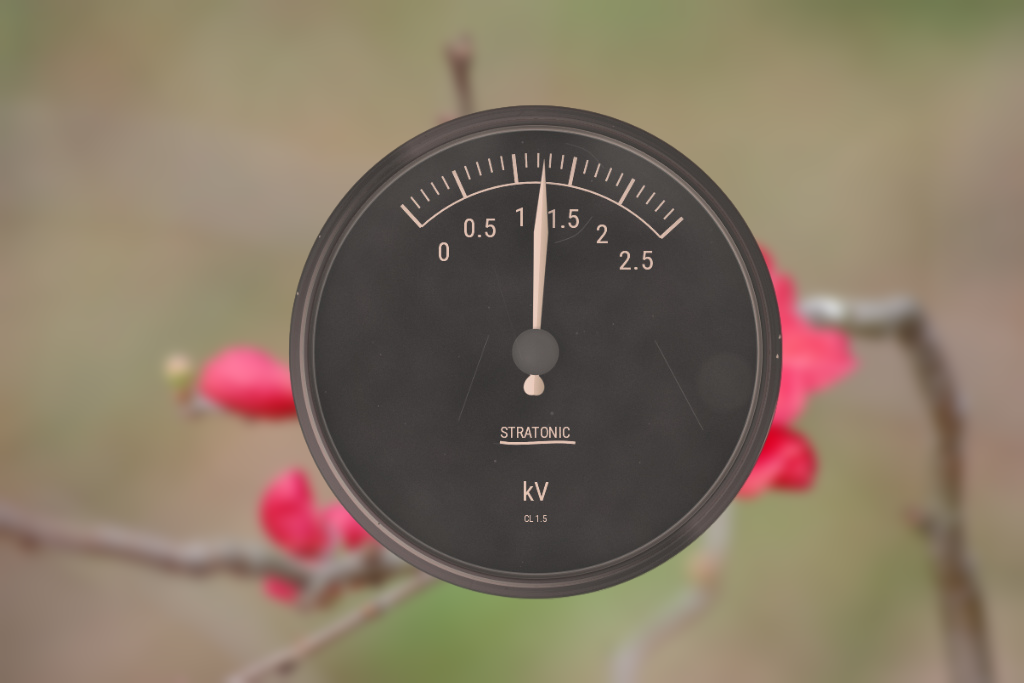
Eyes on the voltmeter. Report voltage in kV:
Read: 1.25 kV
